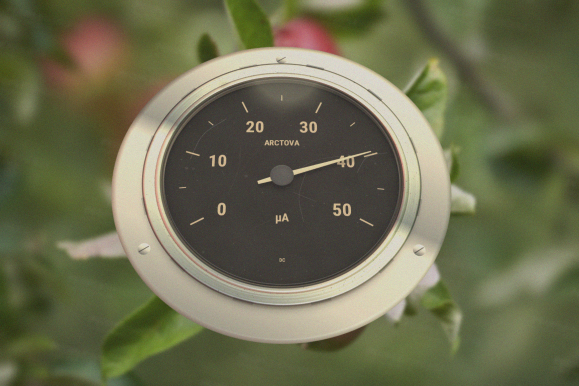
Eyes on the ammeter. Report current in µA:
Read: 40 µA
